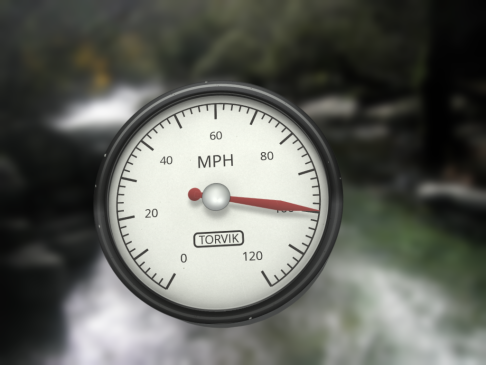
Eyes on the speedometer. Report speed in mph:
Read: 100 mph
